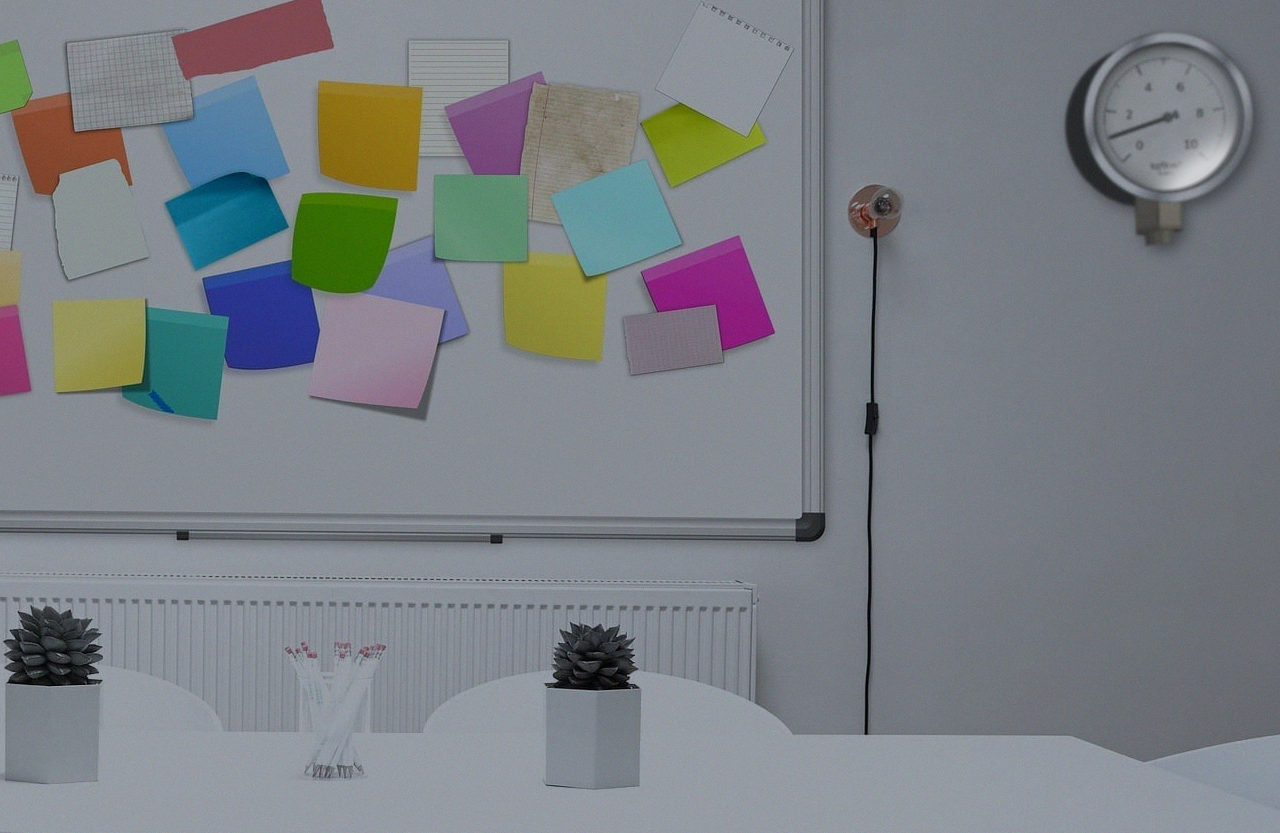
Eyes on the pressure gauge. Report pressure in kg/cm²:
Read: 1 kg/cm²
